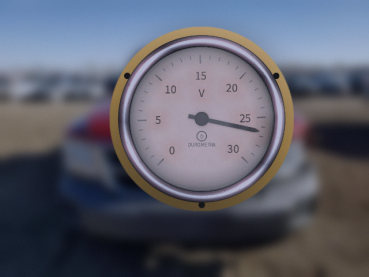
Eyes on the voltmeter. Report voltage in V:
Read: 26.5 V
